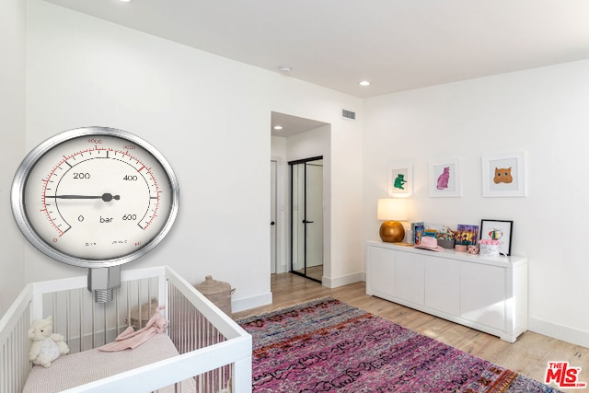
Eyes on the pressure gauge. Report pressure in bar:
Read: 100 bar
